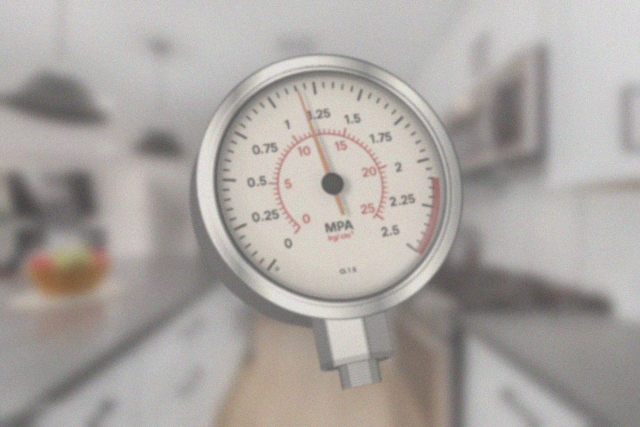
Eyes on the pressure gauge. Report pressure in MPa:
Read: 1.15 MPa
